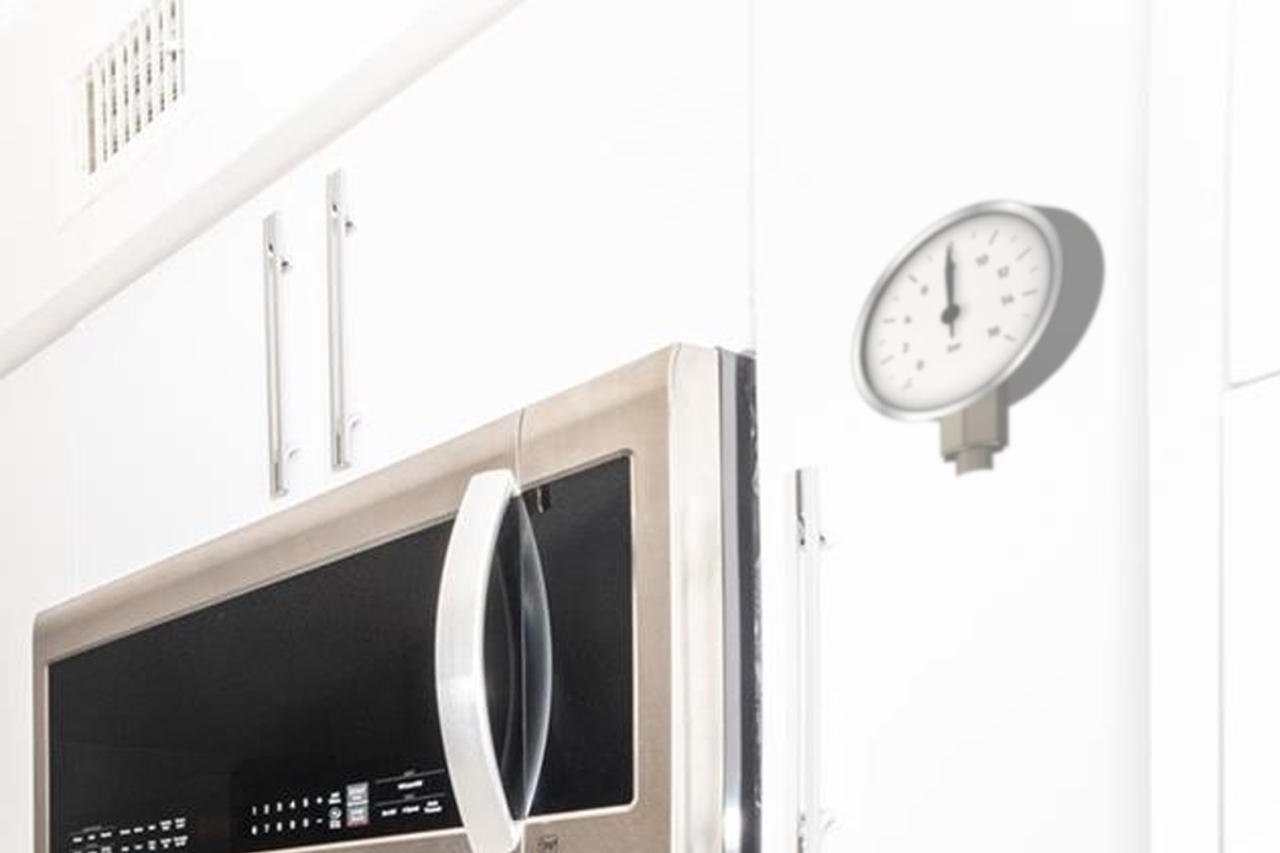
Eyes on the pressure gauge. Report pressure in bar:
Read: 8 bar
